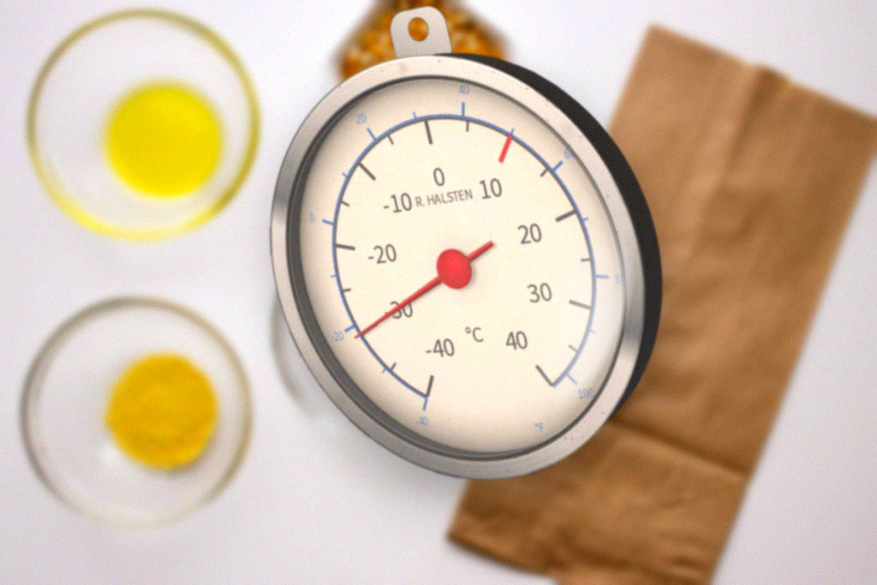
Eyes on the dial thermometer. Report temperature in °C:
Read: -30 °C
